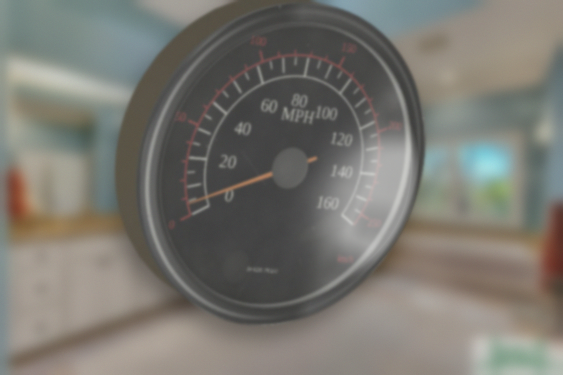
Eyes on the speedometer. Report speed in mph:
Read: 5 mph
